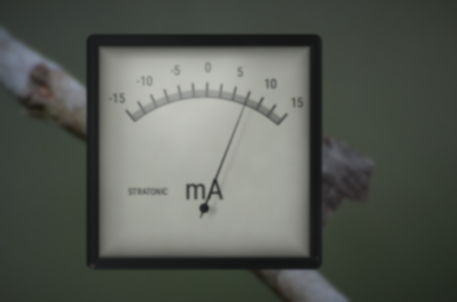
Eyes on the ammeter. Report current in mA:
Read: 7.5 mA
